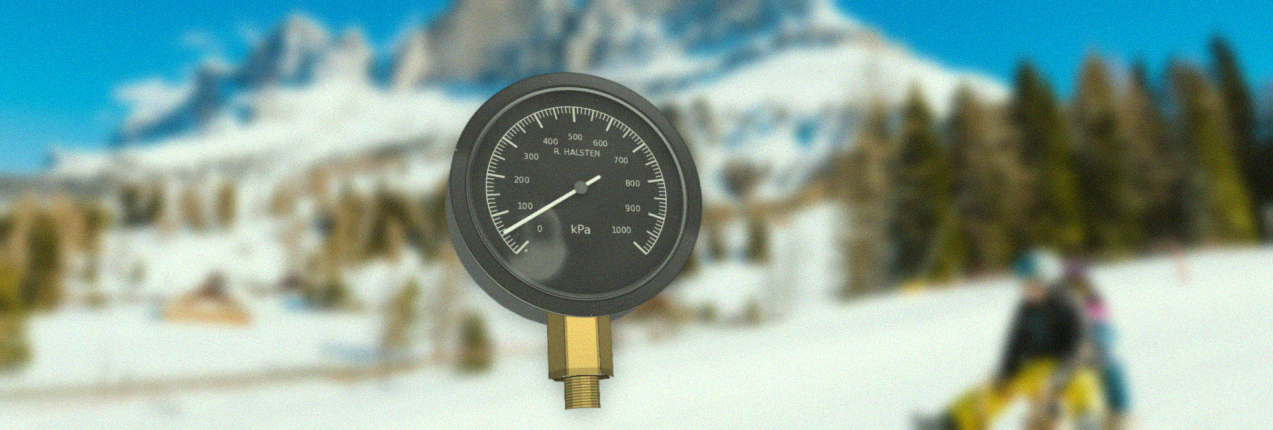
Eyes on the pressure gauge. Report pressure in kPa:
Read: 50 kPa
